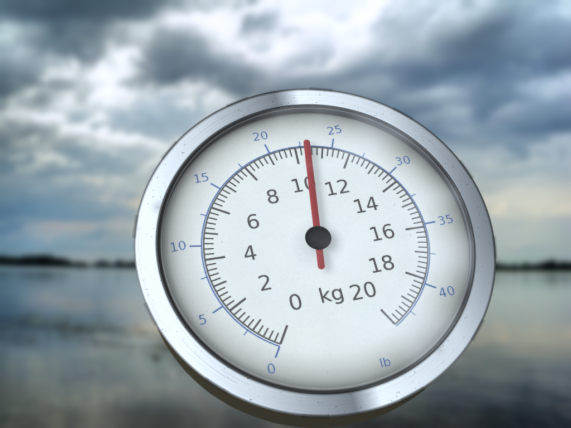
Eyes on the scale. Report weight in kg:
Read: 10.4 kg
